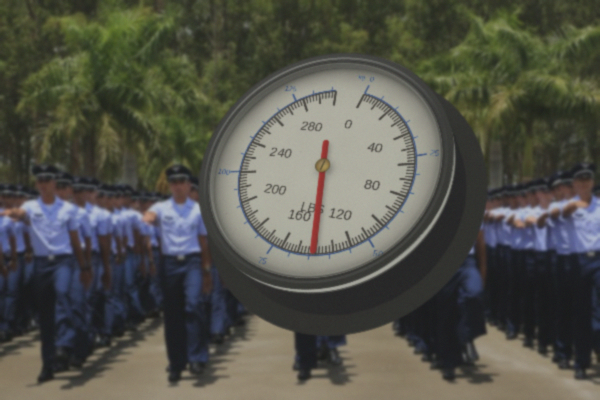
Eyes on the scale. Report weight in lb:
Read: 140 lb
